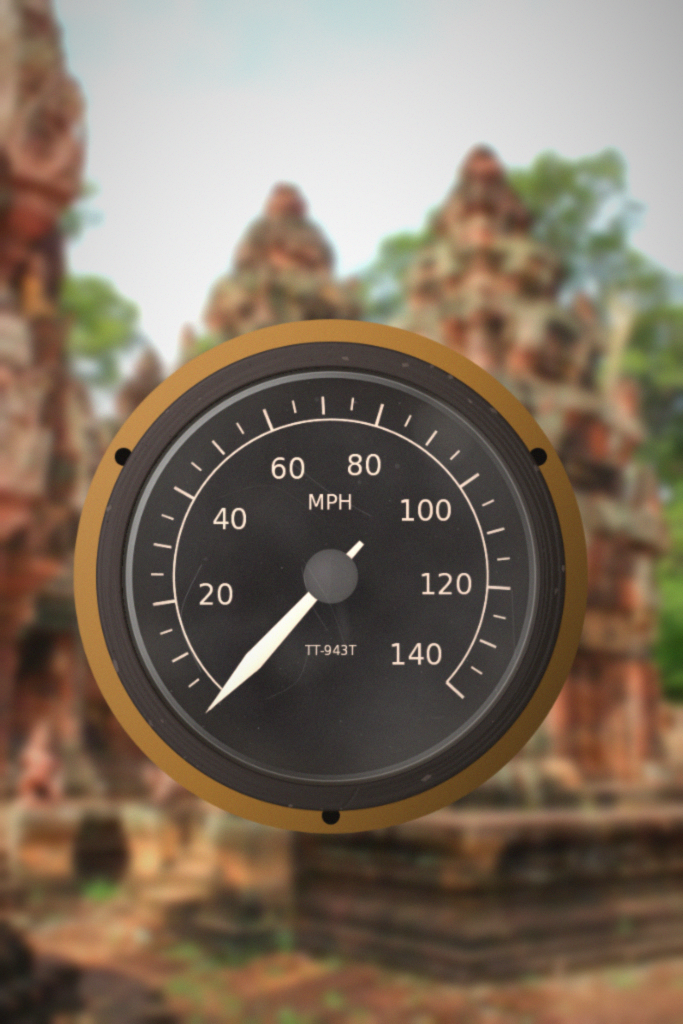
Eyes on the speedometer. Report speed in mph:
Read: 0 mph
